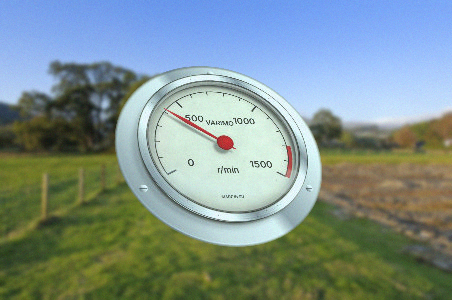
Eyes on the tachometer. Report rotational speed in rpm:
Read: 400 rpm
